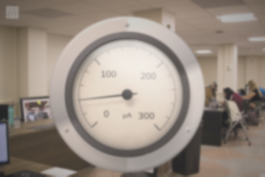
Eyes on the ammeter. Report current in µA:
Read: 40 µA
